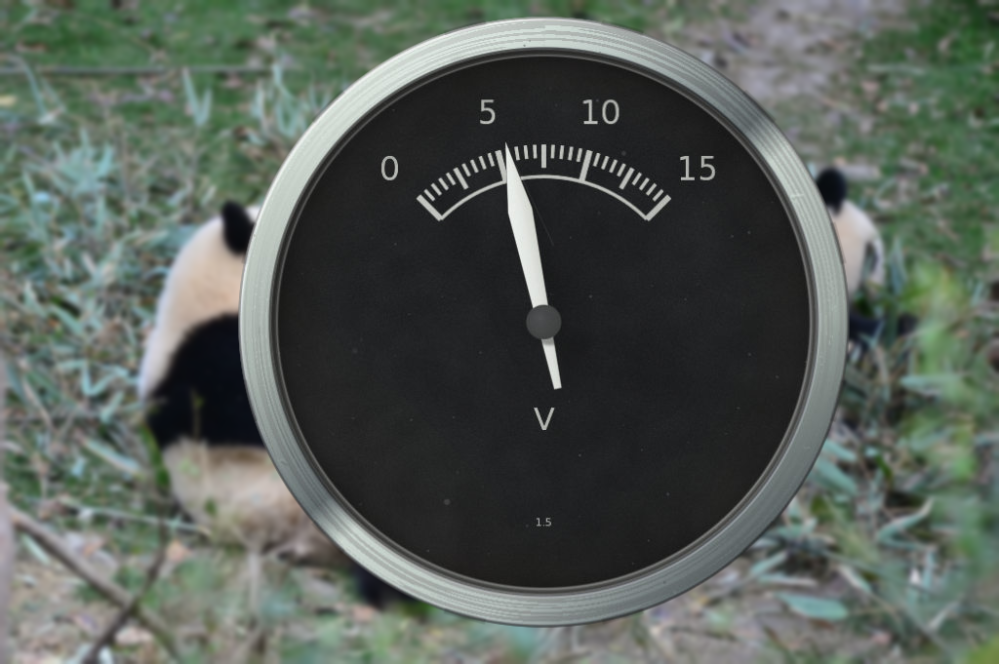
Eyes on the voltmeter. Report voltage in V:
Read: 5.5 V
